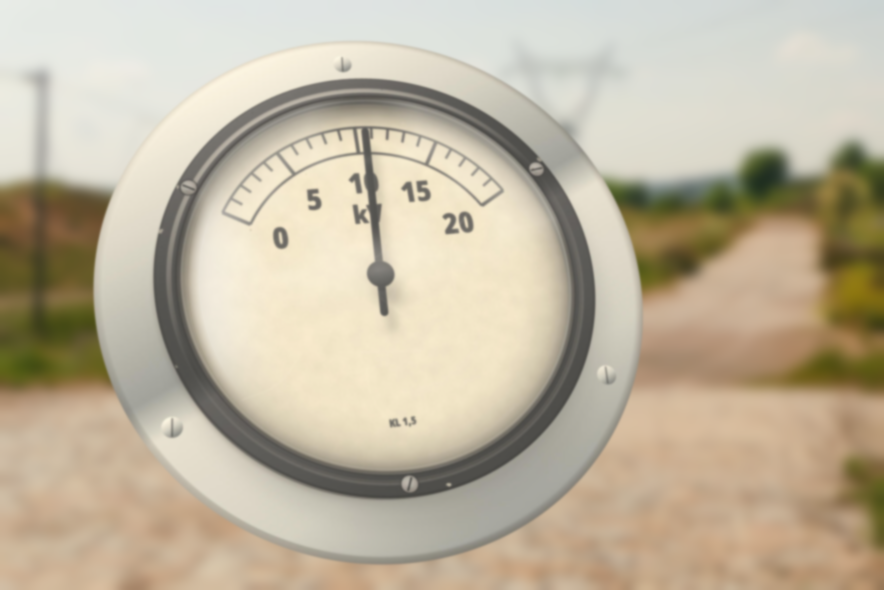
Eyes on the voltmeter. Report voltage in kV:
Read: 10.5 kV
